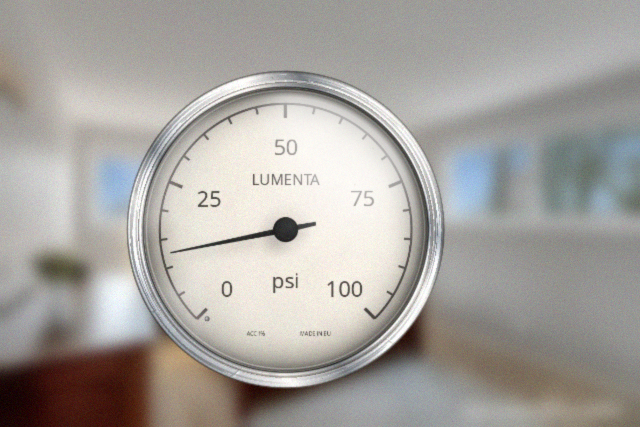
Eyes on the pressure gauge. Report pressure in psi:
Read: 12.5 psi
